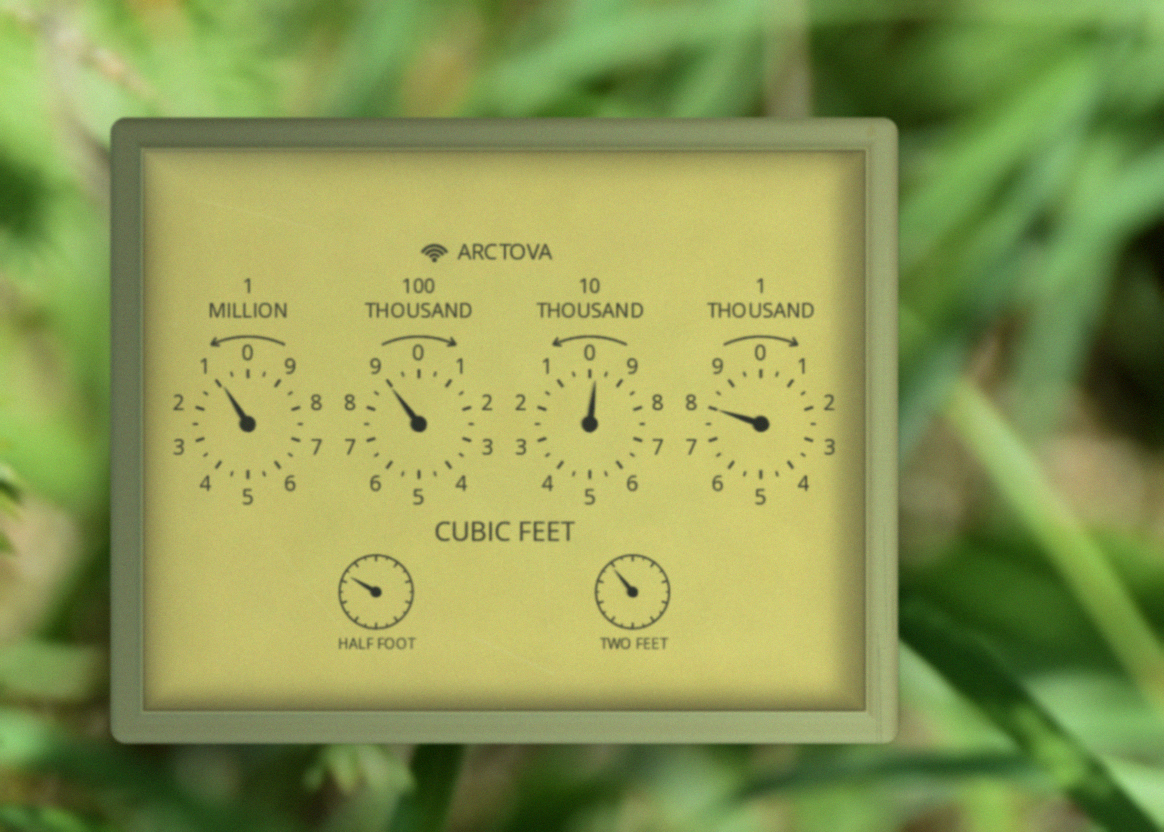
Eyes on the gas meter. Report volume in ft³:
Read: 89800 ft³
